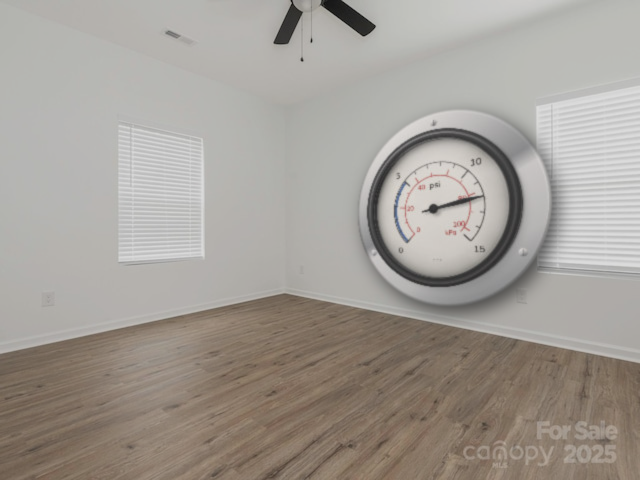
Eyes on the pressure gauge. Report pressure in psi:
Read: 12 psi
